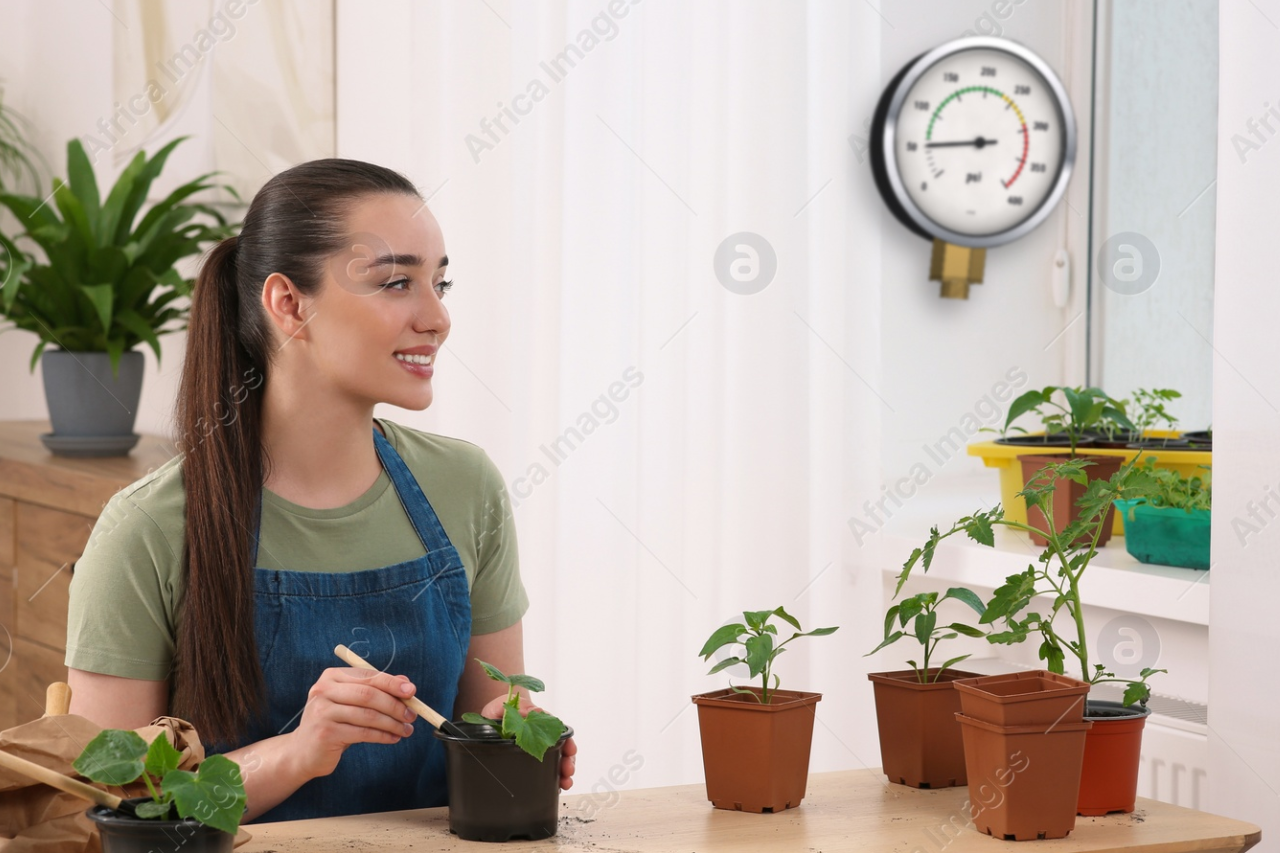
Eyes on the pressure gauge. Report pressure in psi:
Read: 50 psi
